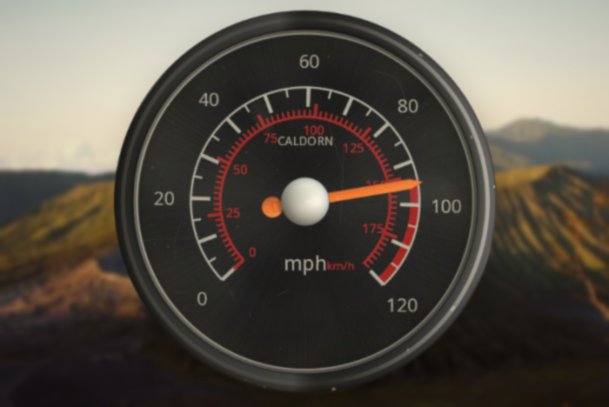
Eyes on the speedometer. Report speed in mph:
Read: 95 mph
